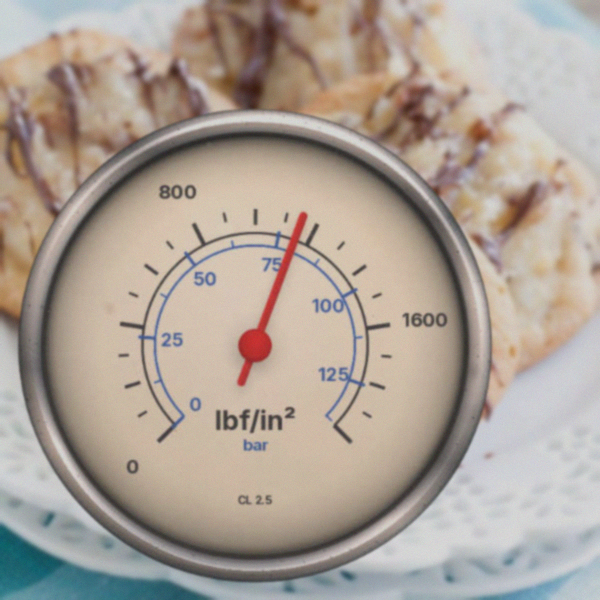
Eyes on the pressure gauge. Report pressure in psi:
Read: 1150 psi
